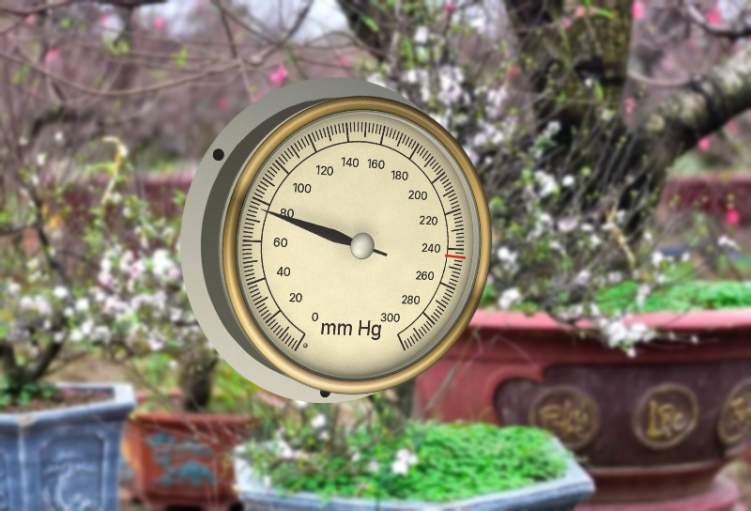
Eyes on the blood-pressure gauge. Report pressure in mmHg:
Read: 76 mmHg
